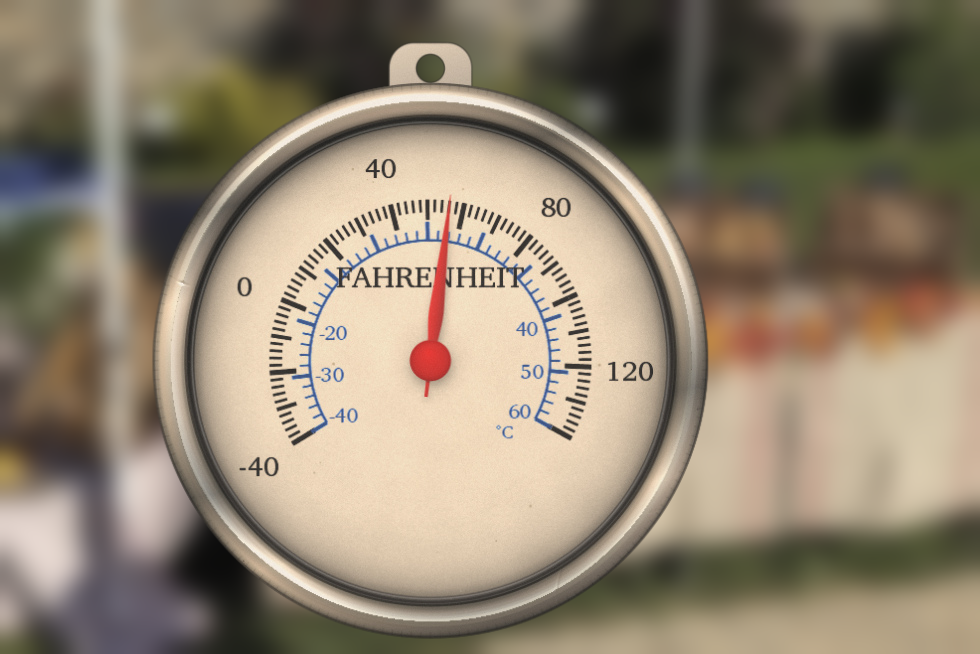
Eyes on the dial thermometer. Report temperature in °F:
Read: 56 °F
